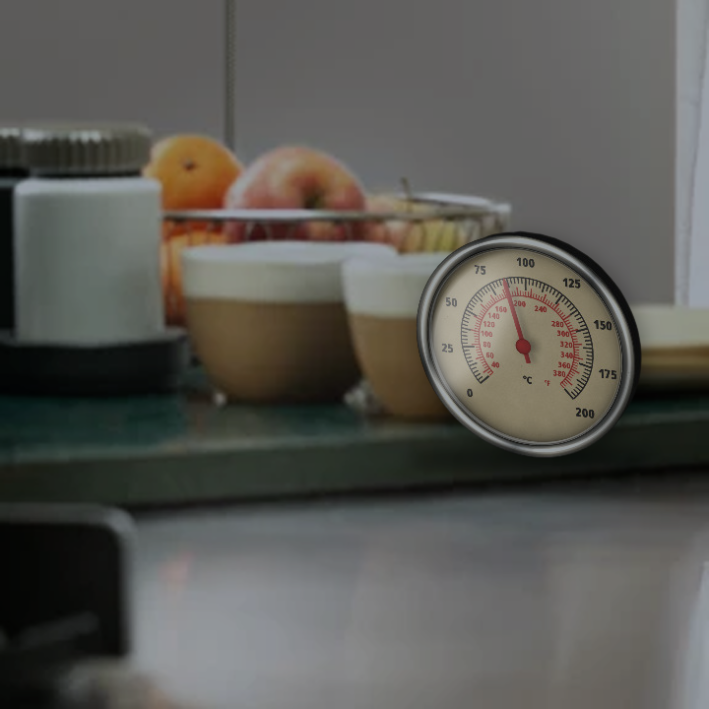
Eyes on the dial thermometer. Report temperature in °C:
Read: 87.5 °C
